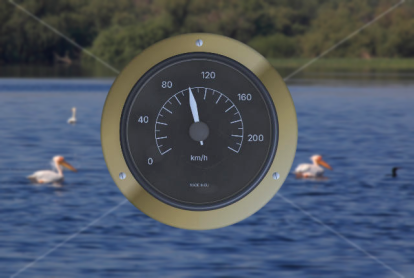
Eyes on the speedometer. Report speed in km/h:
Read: 100 km/h
